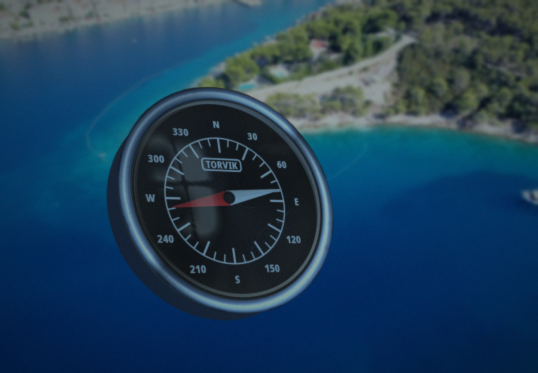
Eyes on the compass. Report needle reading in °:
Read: 260 °
